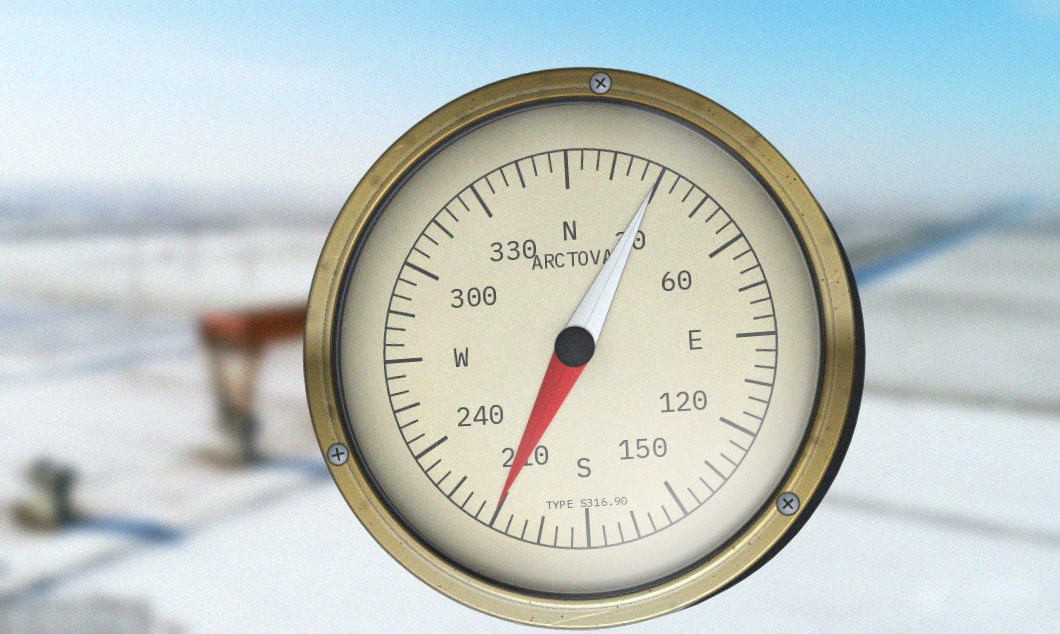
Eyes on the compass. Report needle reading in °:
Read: 210 °
